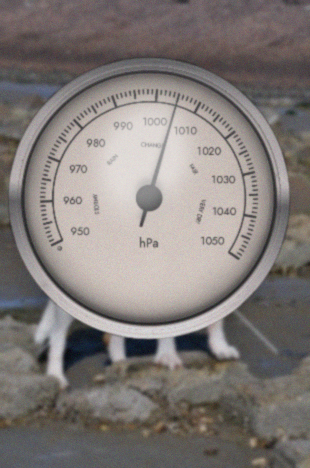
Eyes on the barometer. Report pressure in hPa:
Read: 1005 hPa
